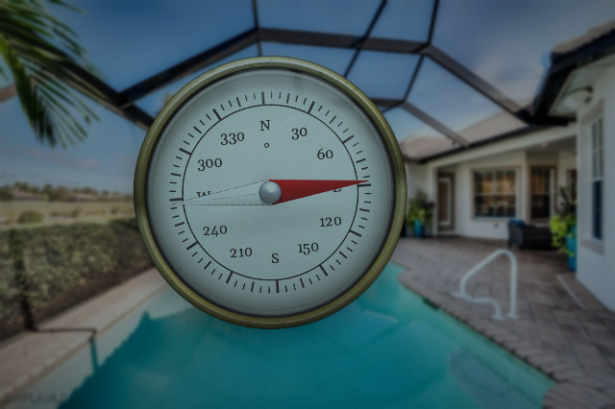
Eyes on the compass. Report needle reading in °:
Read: 87.5 °
